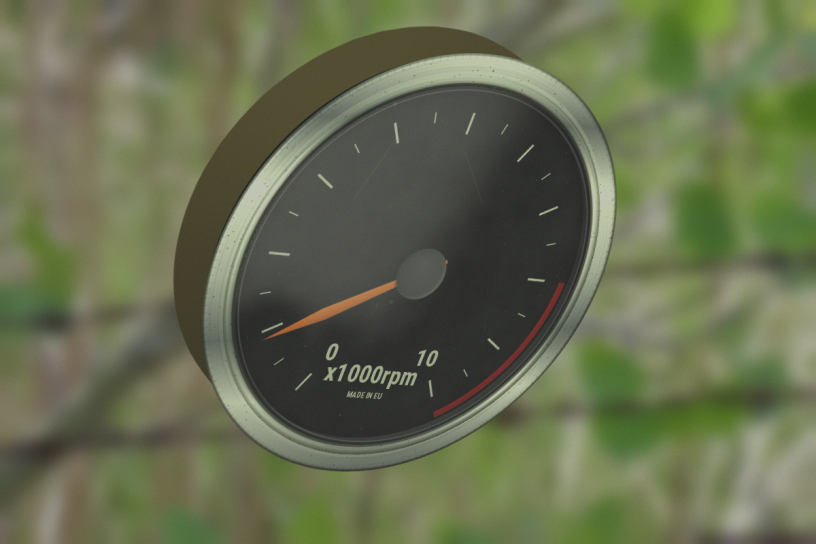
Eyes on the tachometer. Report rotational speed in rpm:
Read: 1000 rpm
